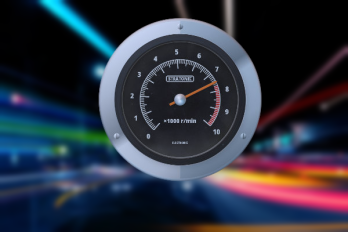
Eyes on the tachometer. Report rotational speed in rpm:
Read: 7500 rpm
